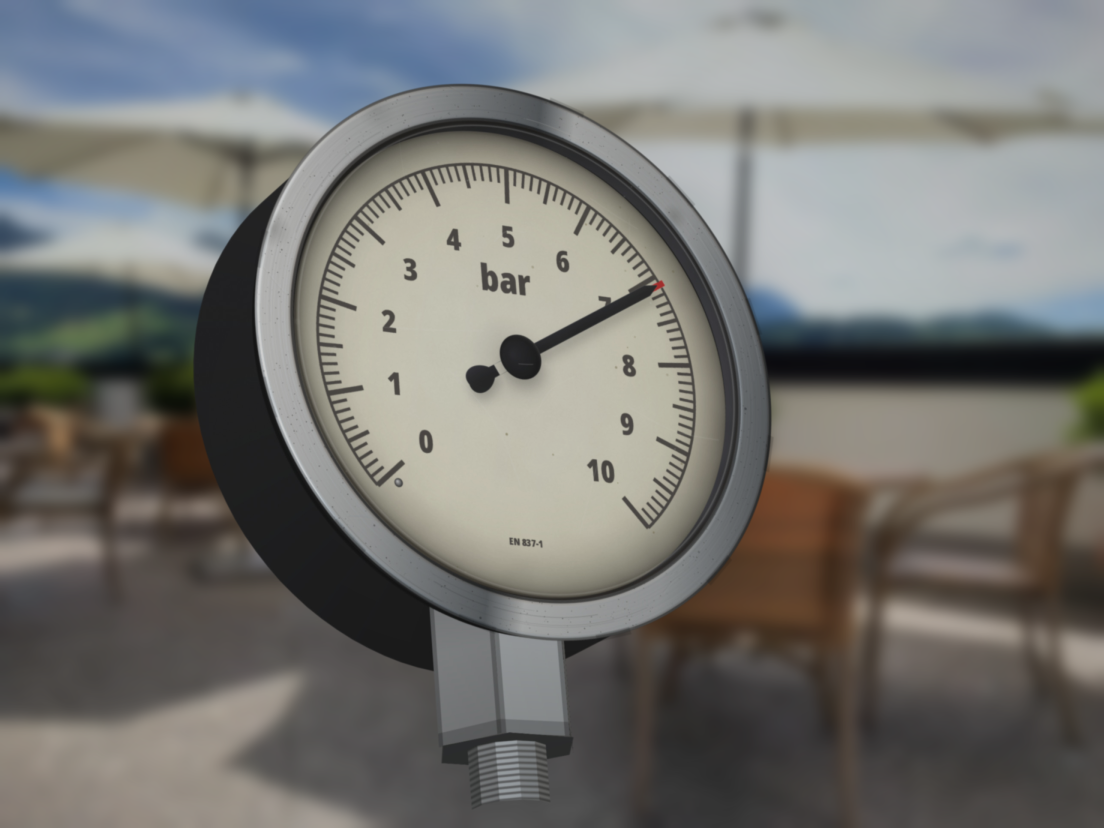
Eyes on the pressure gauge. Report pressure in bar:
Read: 7.1 bar
